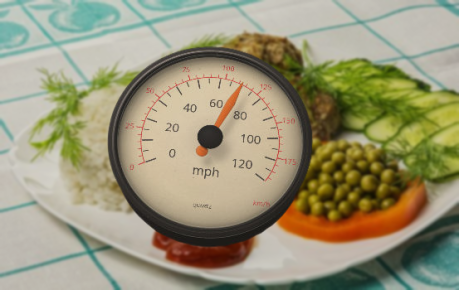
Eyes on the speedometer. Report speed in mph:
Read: 70 mph
